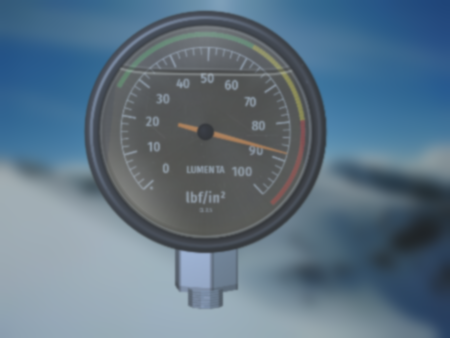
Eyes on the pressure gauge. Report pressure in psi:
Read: 88 psi
